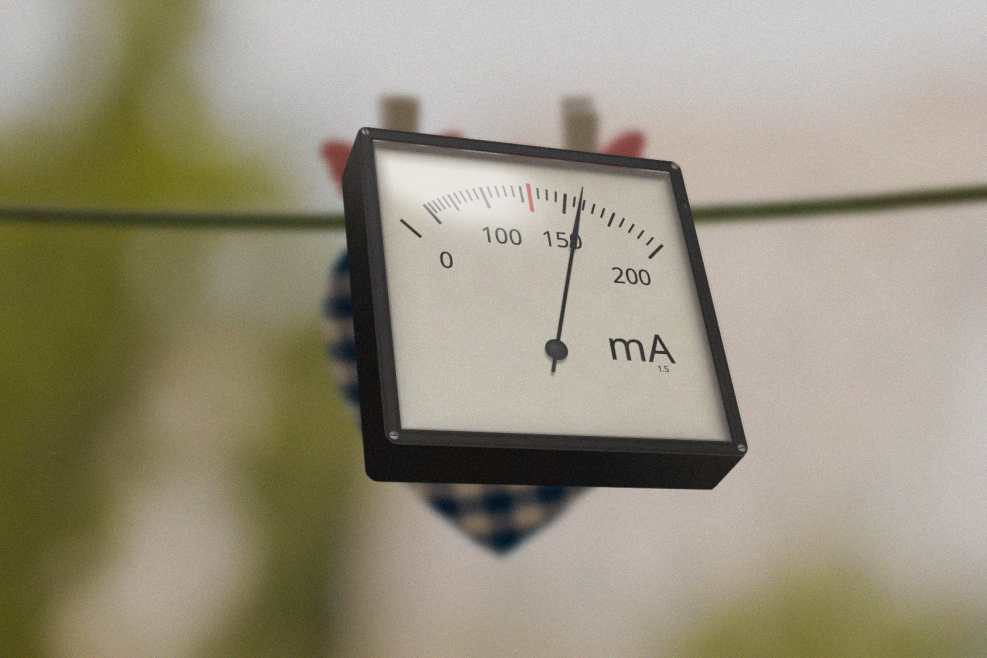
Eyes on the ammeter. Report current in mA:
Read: 157.5 mA
